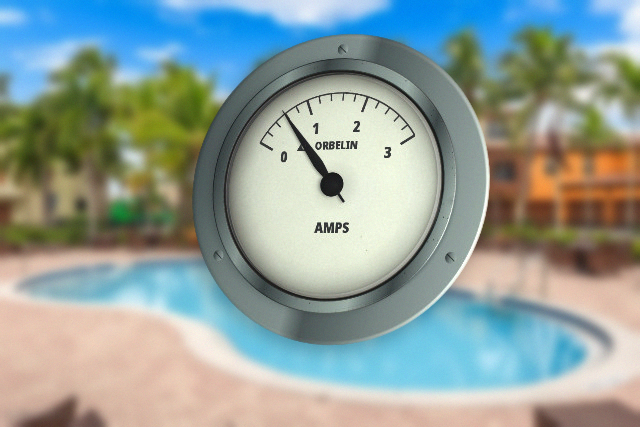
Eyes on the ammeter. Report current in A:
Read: 0.6 A
